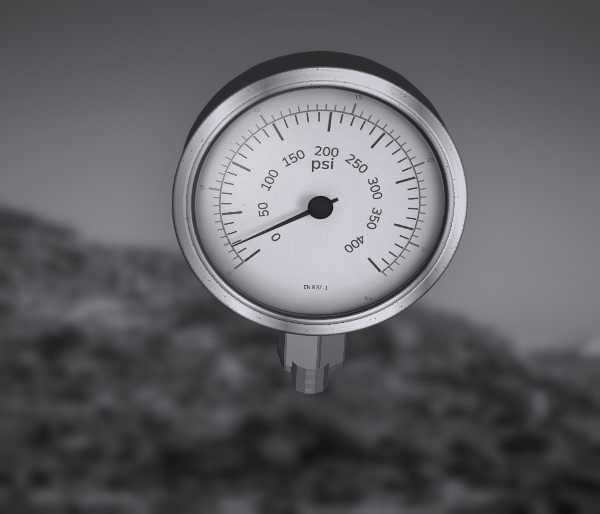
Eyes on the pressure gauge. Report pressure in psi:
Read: 20 psi
